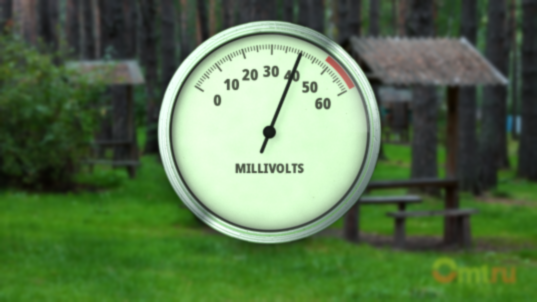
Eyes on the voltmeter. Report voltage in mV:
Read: 40 mV
